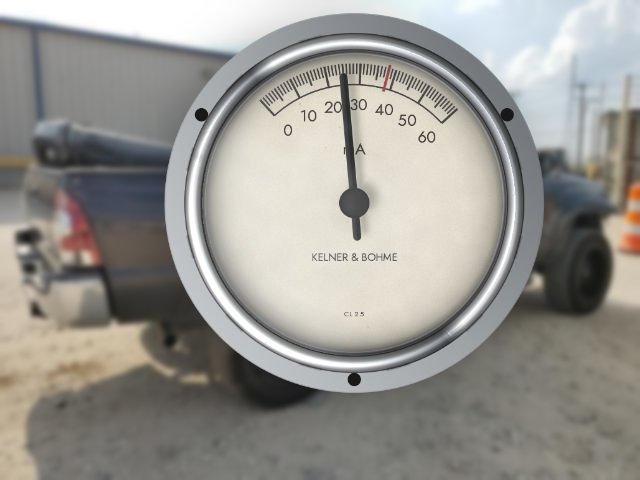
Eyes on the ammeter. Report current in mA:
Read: 25 mA
